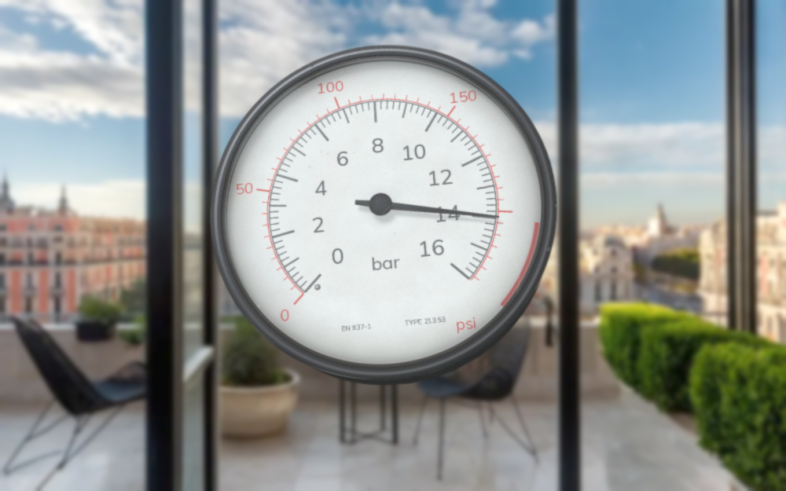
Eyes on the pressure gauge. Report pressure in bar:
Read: 14 bar
